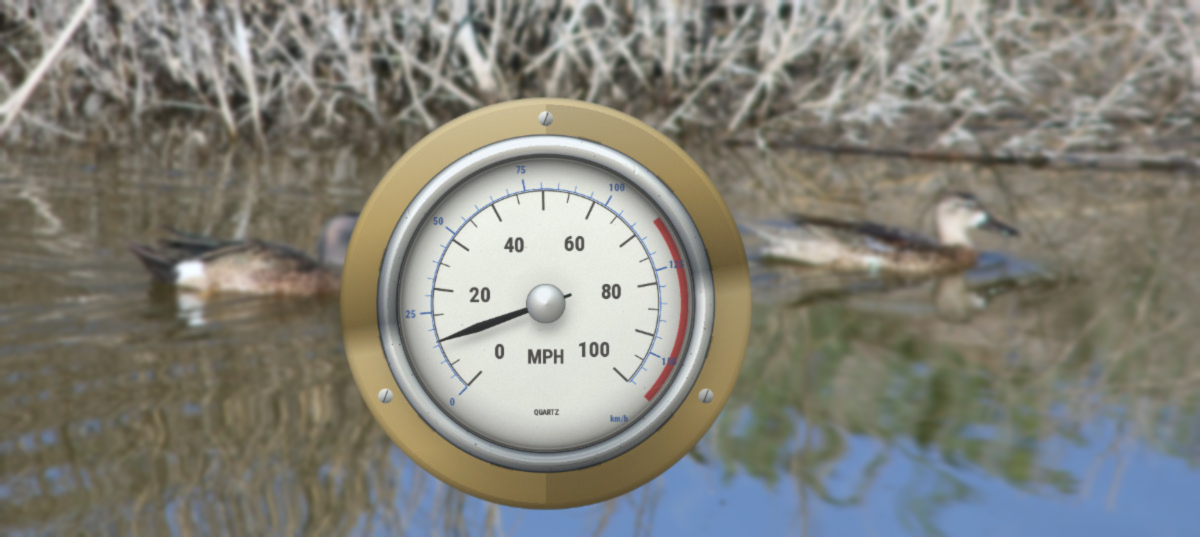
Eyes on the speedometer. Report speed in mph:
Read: 10 mph
